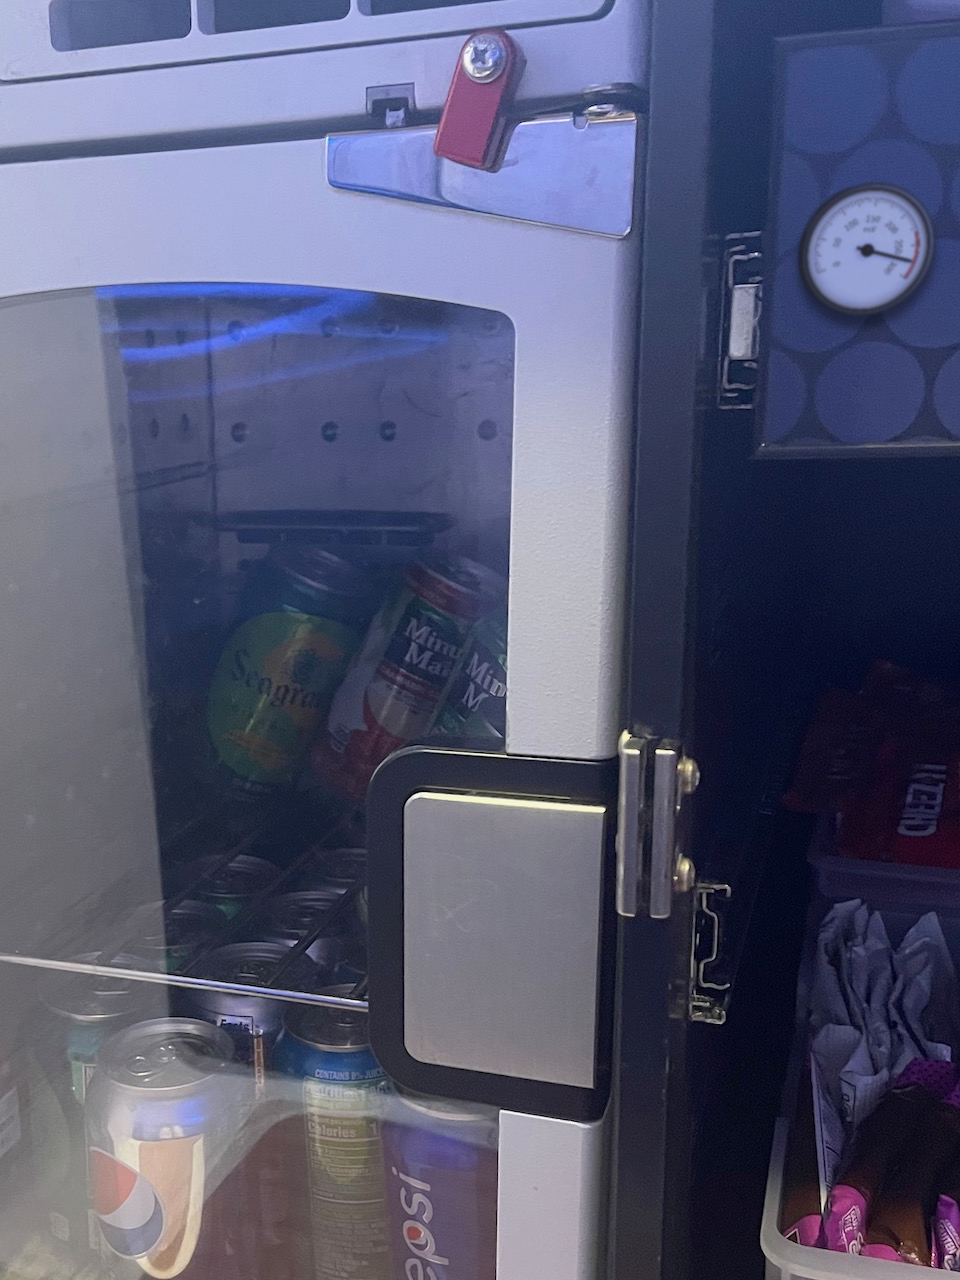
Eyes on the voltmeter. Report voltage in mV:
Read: 275 mV
